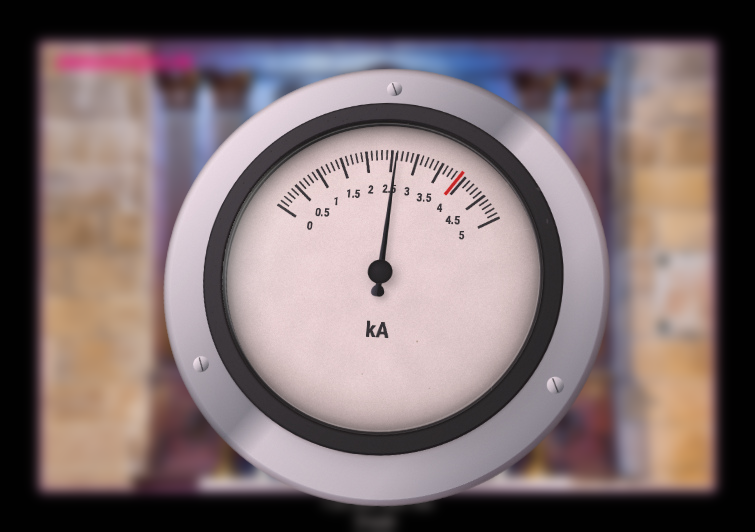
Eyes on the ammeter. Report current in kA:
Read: 2.6 kA
